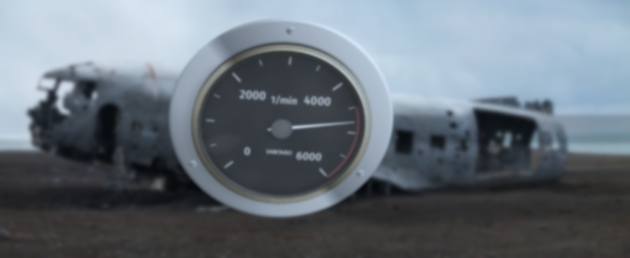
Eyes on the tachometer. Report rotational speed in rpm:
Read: 4750 rpm
